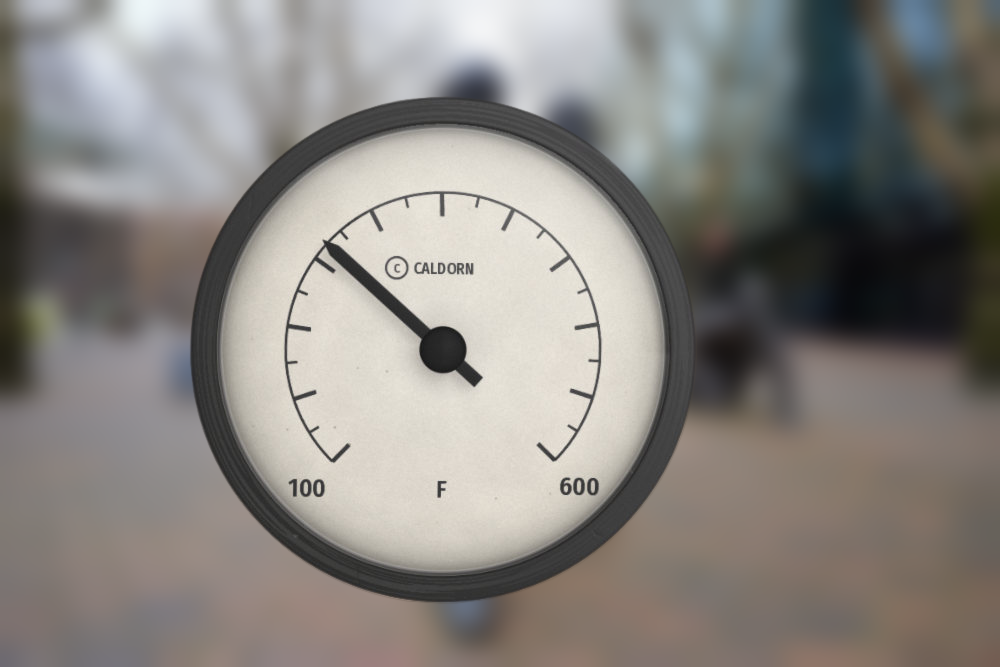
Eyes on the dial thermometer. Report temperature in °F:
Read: 262.5 °F
